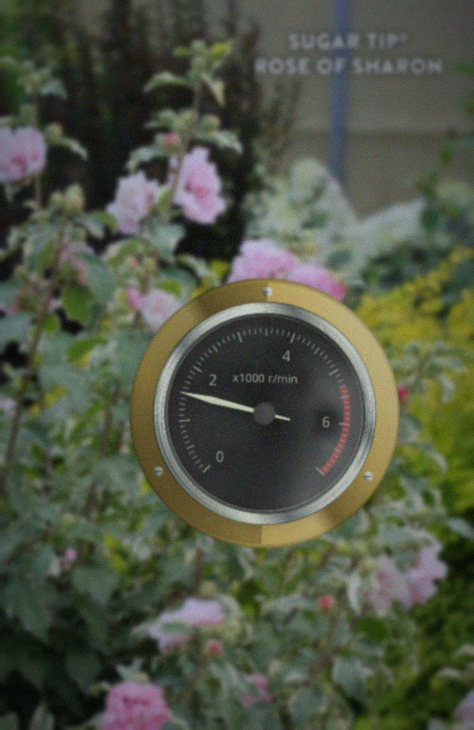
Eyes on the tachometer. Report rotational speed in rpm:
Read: 1500 rpm
